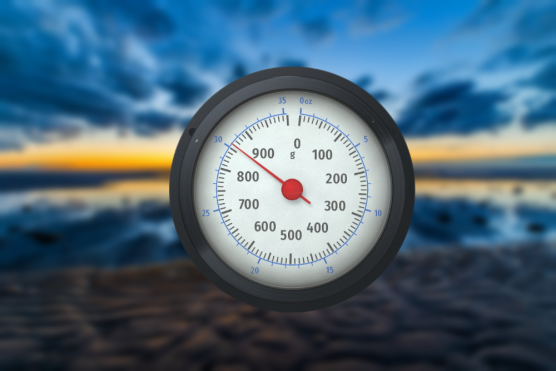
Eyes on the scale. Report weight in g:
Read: 860 g
